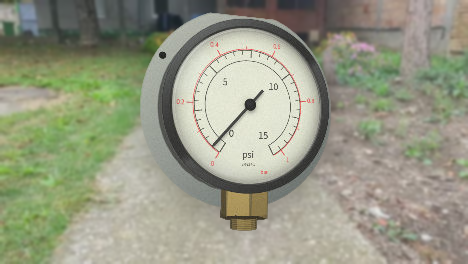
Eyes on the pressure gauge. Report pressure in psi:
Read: 0.5 psi
